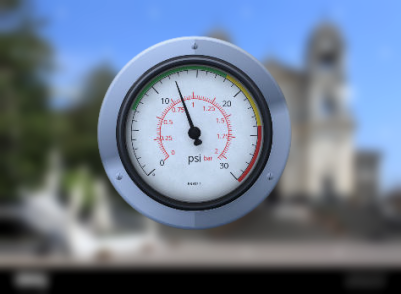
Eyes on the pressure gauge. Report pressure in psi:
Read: 12.5 psi
